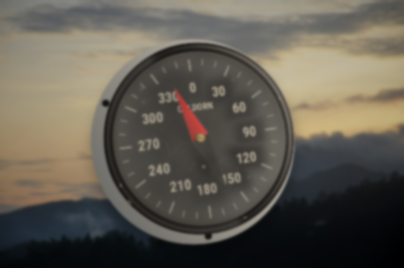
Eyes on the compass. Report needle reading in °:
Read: 340 °
